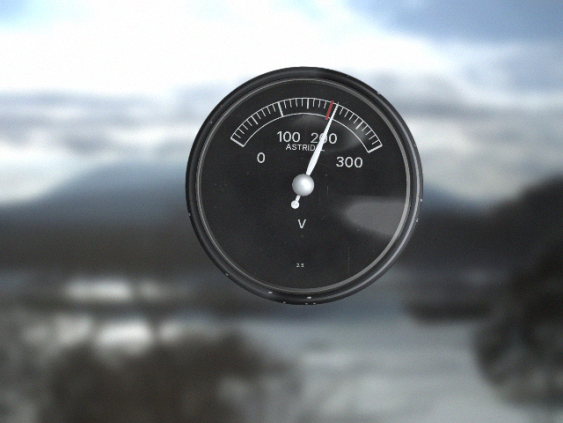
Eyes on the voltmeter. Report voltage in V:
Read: 200 V
